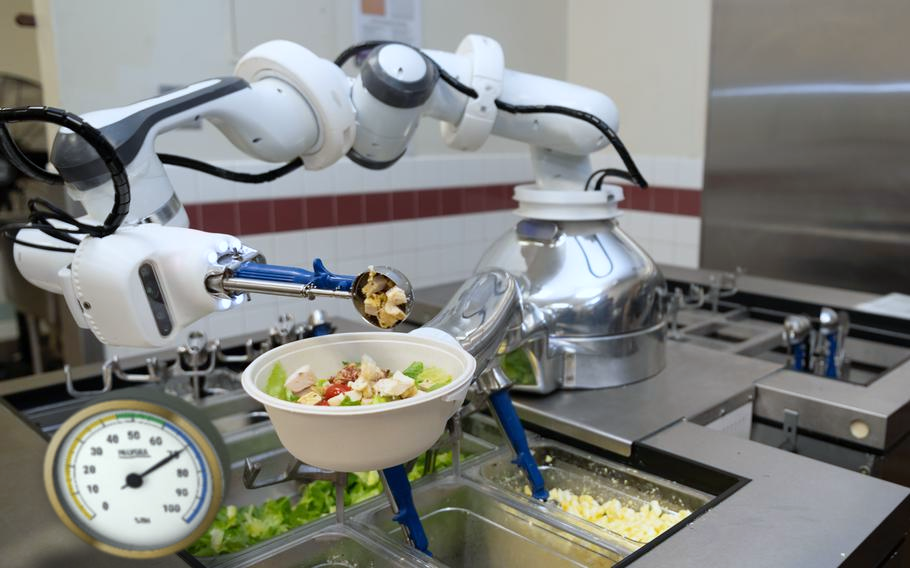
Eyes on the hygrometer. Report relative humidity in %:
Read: 70 %
